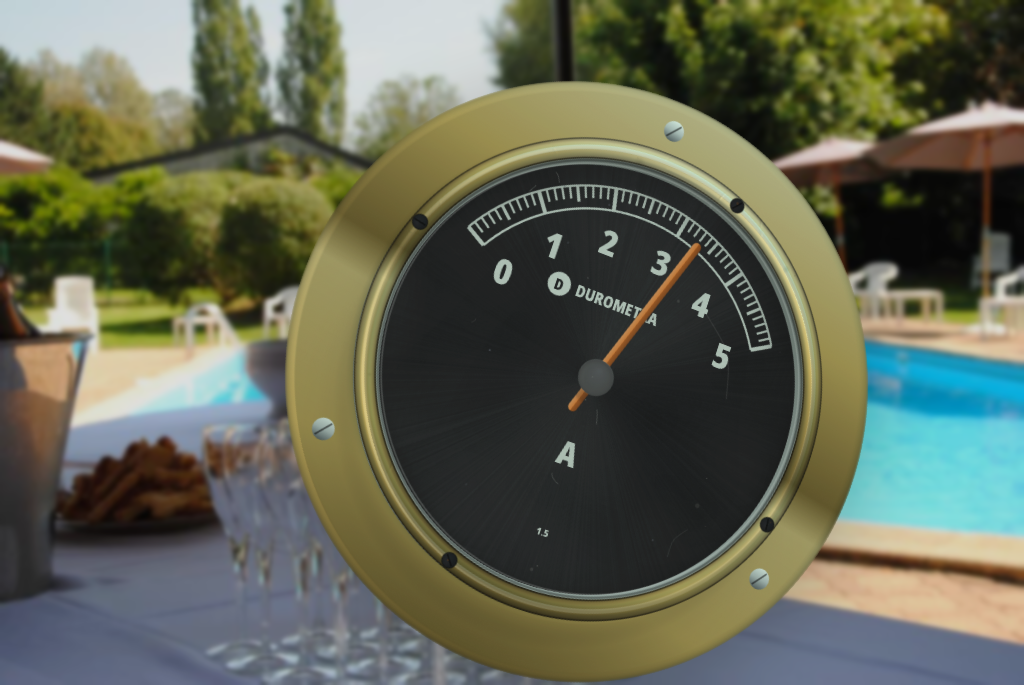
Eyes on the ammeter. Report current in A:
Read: 3.3 A
